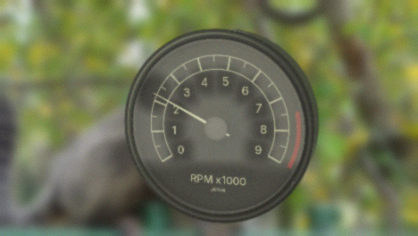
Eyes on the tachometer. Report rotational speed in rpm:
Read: 2250 rpm
